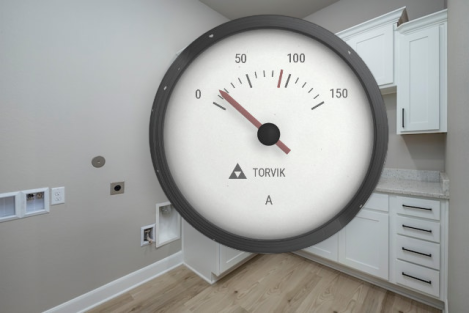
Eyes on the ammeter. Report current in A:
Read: 15 A
